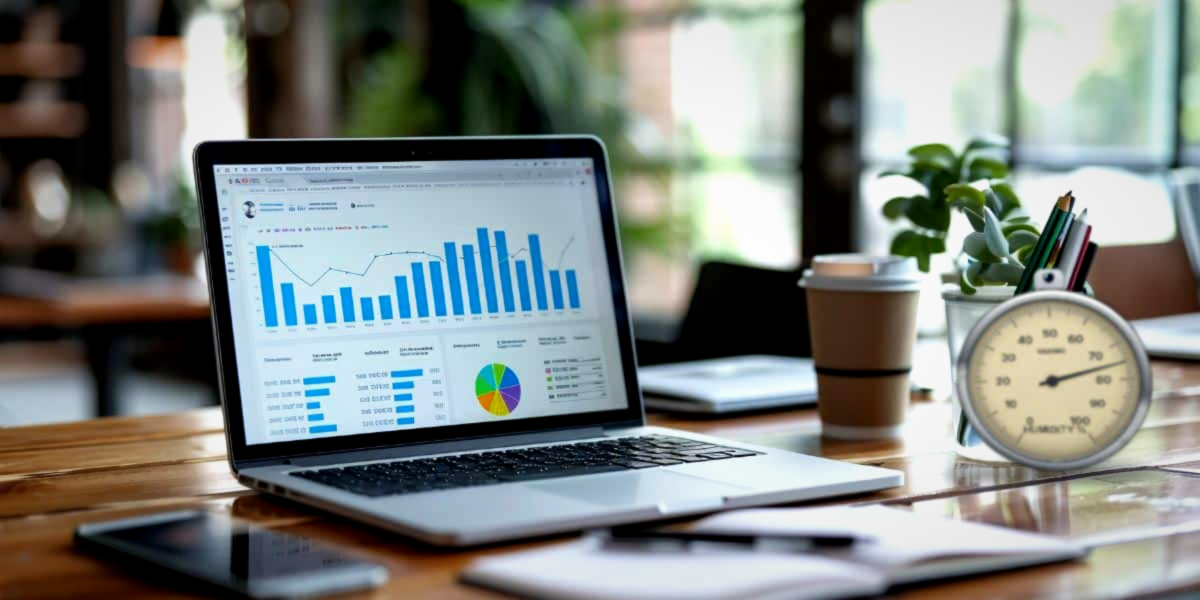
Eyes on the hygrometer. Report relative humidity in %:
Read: 75 %
